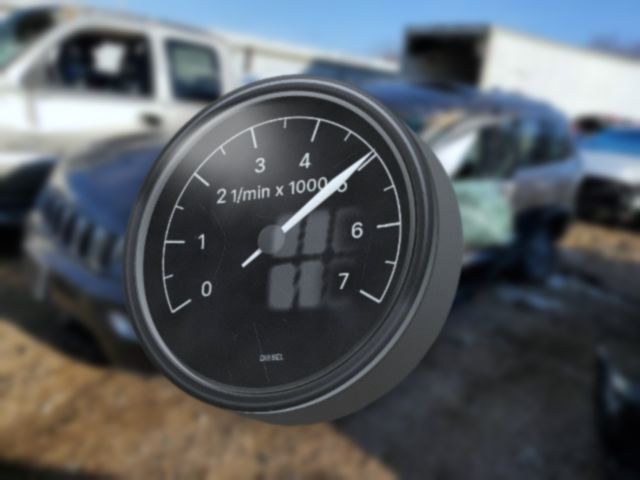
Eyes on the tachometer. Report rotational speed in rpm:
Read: 5000 rpm
